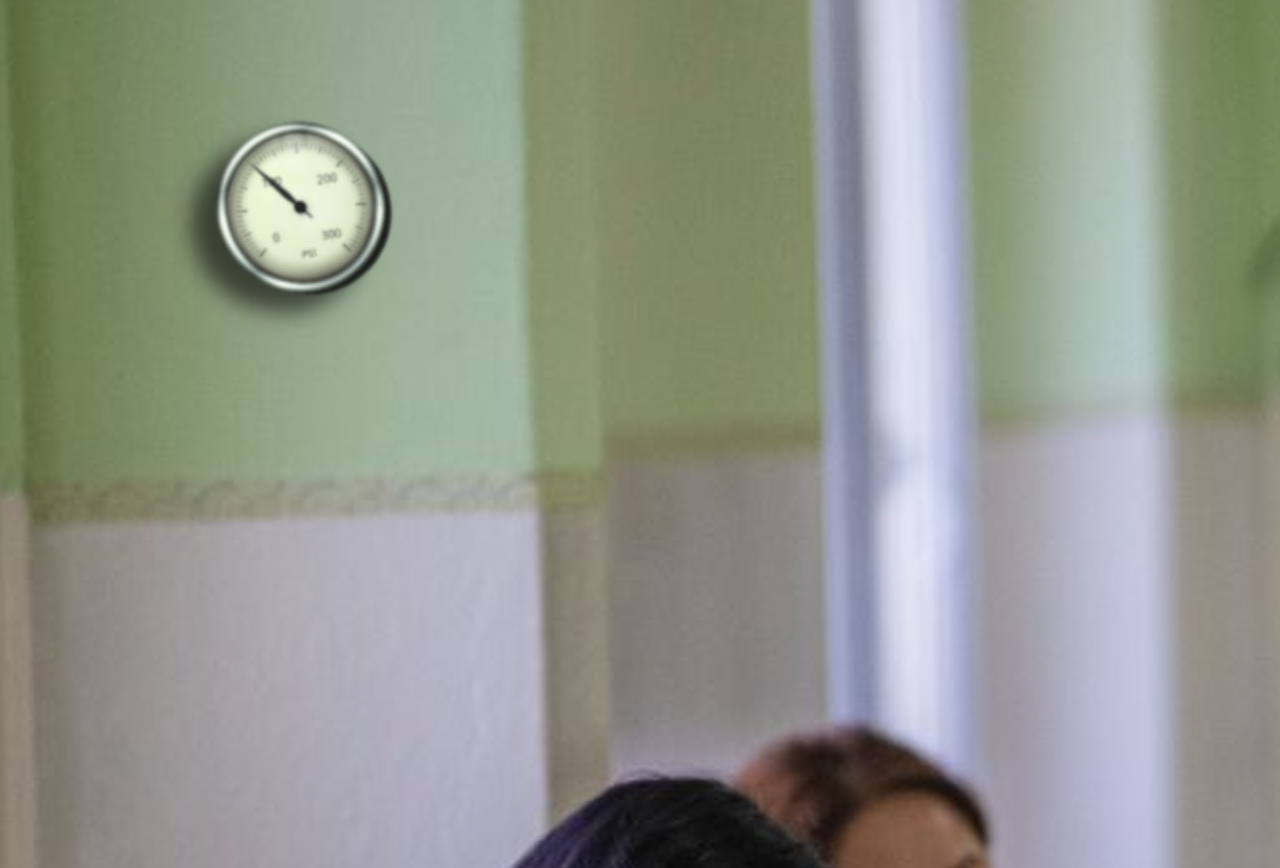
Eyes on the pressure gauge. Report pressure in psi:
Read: 100 psi
